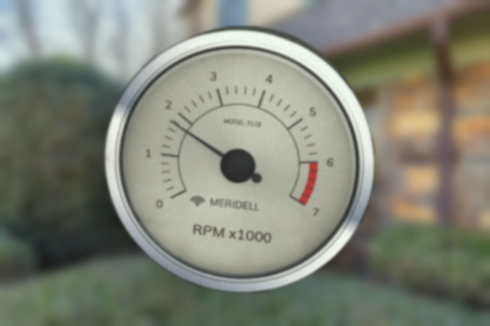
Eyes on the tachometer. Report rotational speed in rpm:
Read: 1800 rpm
